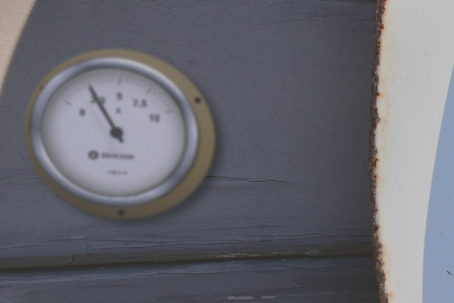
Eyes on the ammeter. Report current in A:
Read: 2.5 A
